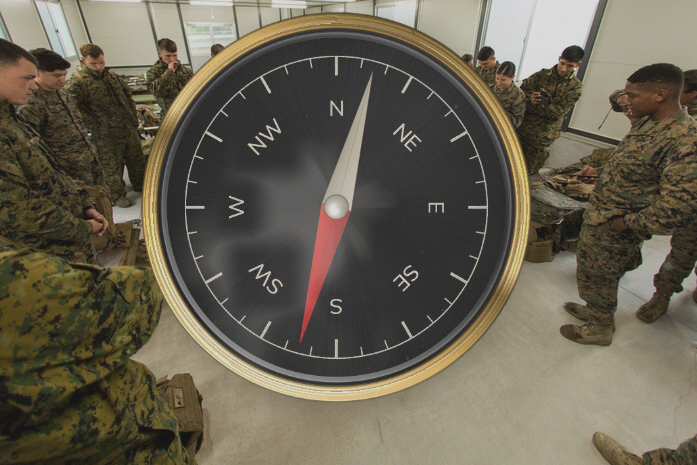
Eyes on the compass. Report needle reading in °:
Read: 195 °
